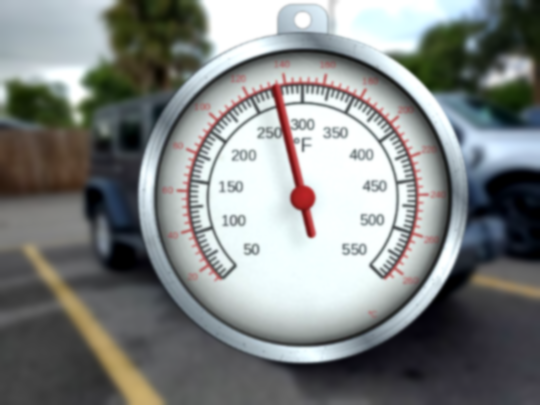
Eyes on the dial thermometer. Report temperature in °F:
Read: 275 °F
